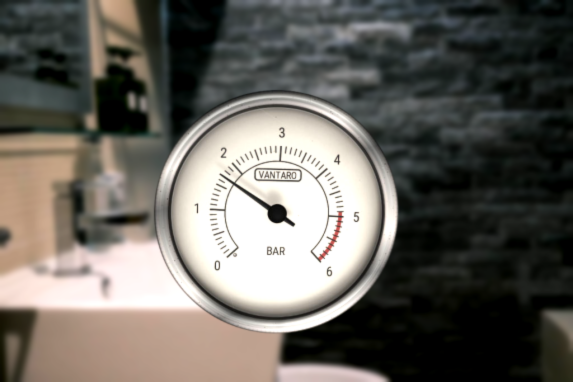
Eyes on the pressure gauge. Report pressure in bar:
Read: 1.7 bar
